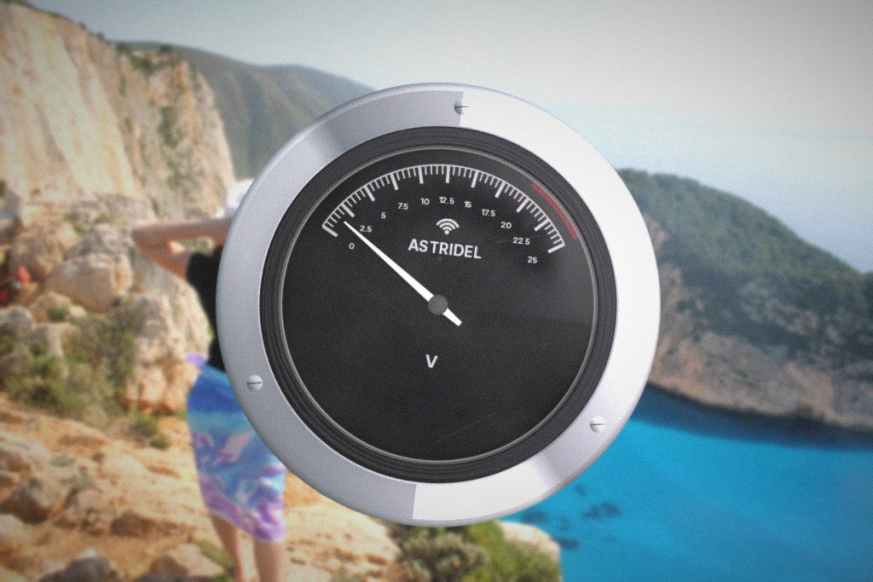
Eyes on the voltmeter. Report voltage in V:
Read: 1.5 V
